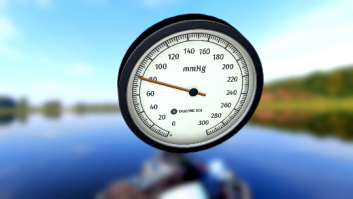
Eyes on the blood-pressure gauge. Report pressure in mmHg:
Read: 80 mmHg
